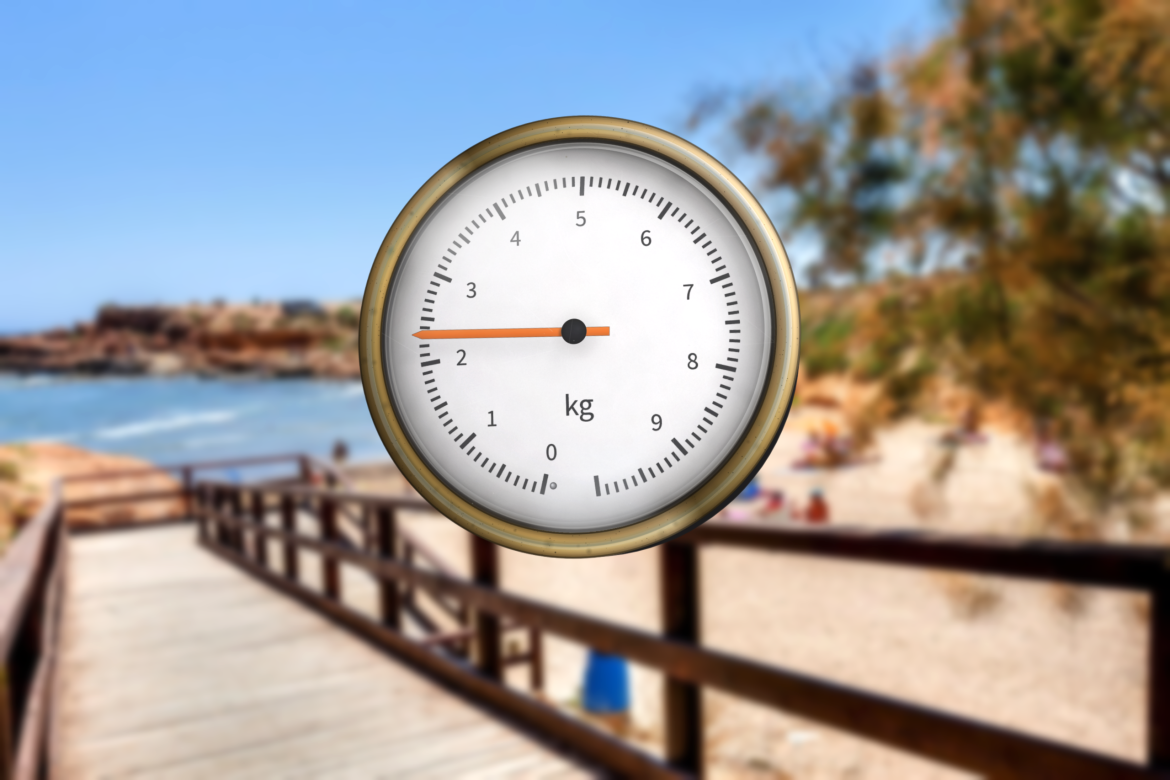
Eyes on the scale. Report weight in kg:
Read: 2.3 kg
